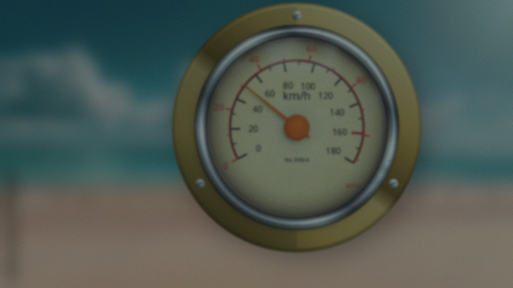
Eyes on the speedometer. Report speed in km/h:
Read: 50 km/h
